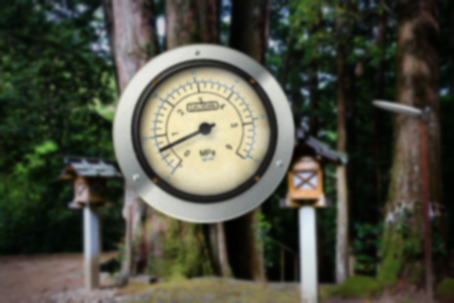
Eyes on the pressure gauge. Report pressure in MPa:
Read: 0.6 MPa
